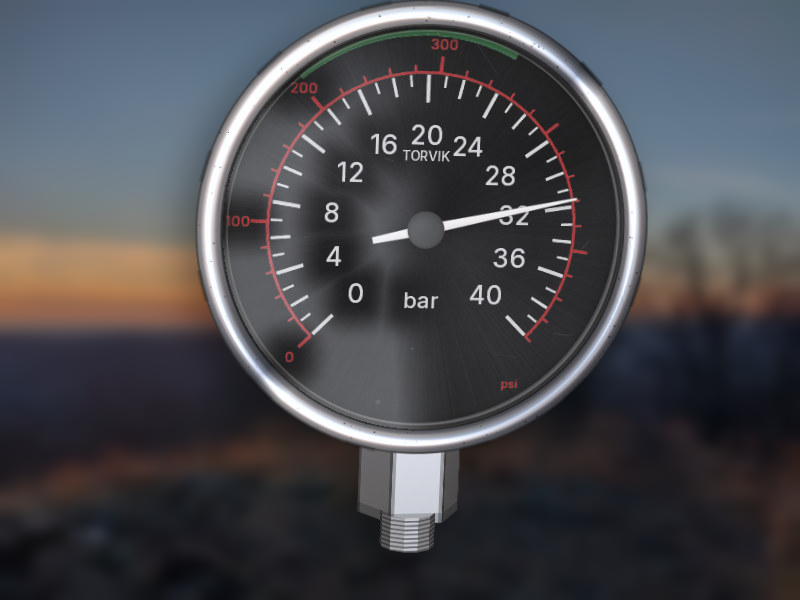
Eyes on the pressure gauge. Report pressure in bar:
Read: 31.5 bar
